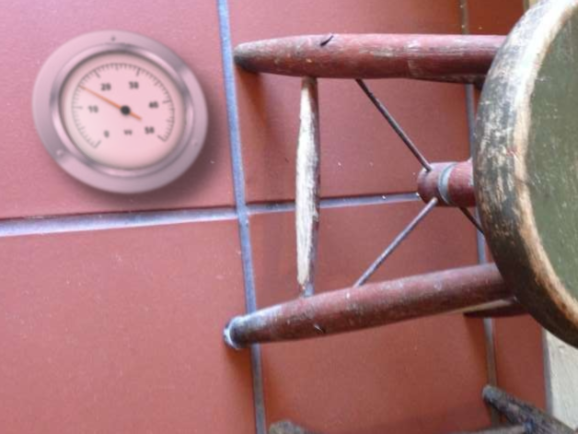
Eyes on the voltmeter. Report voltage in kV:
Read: 15 kV
